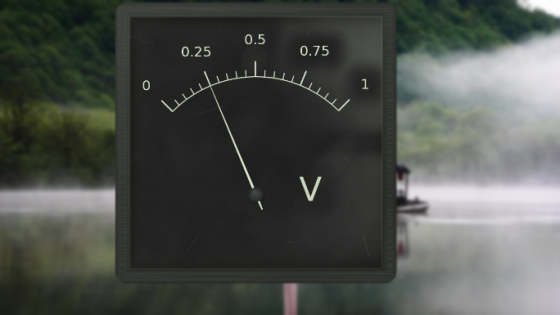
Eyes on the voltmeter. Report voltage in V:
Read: 0.25 V
